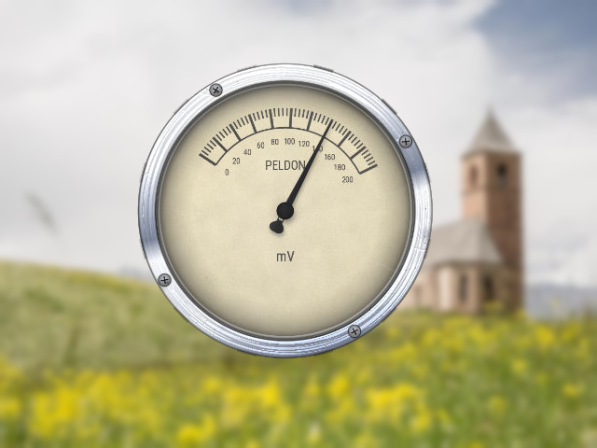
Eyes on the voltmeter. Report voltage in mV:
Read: 140 mV
